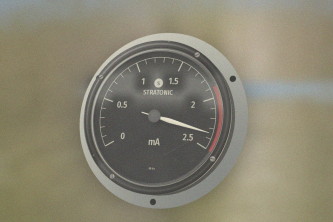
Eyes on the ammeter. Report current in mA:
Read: 2.35 mA
